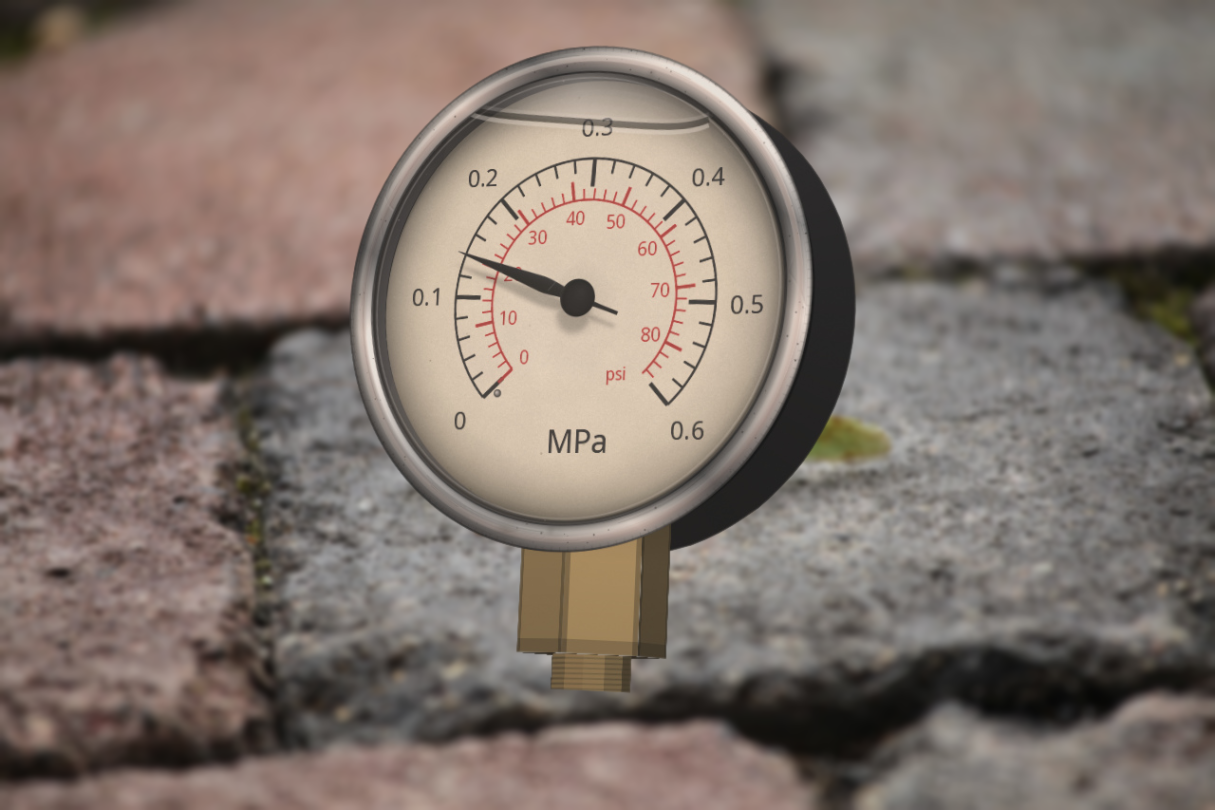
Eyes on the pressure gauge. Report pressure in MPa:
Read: 0.14 MPa
